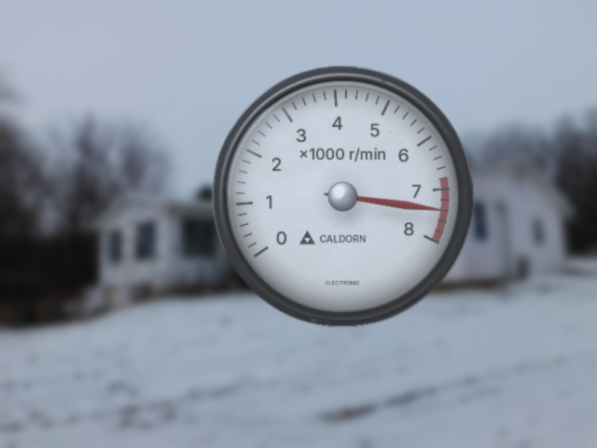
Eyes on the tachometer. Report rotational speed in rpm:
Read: 7400 rpm
